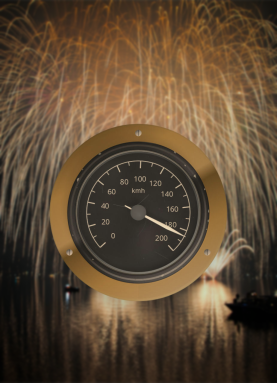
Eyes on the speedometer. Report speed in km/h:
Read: 185 km/h
